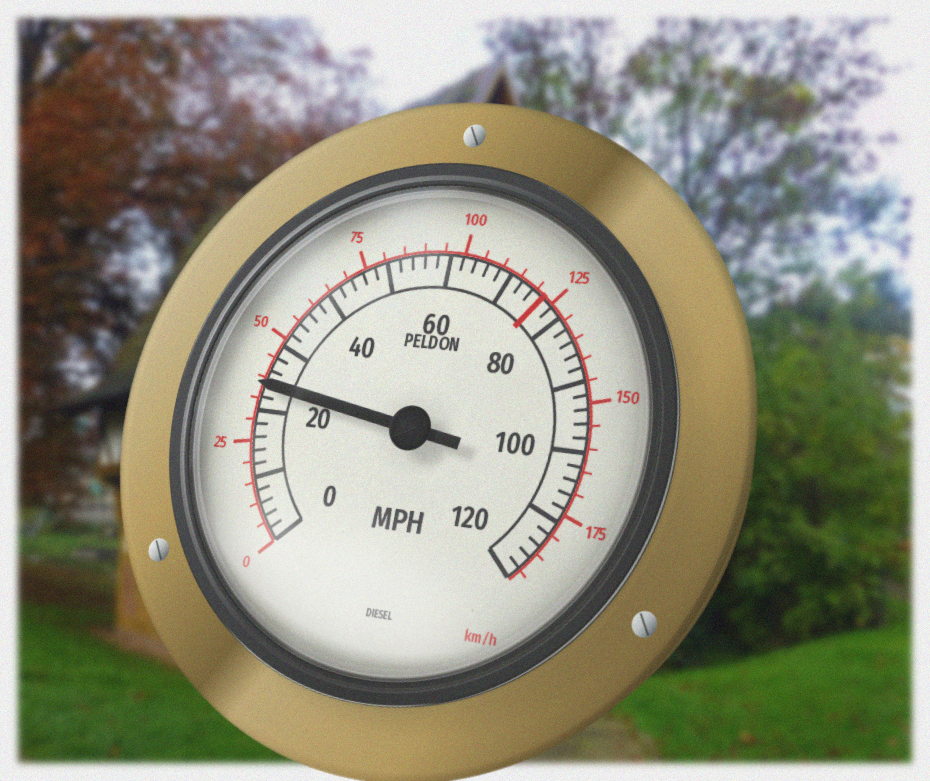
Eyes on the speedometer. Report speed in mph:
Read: 24 mph
